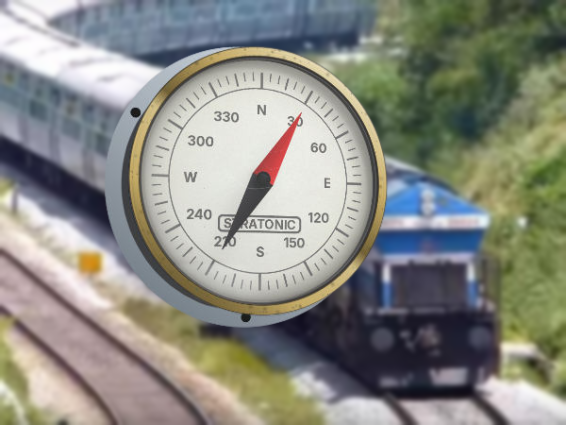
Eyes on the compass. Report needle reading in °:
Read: 30 °
